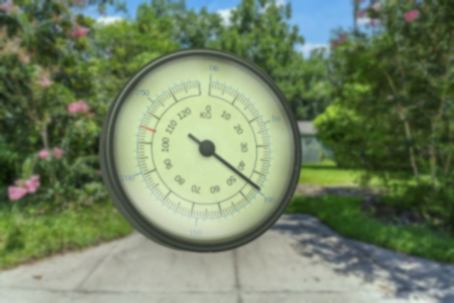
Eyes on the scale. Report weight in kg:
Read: 45 kg
